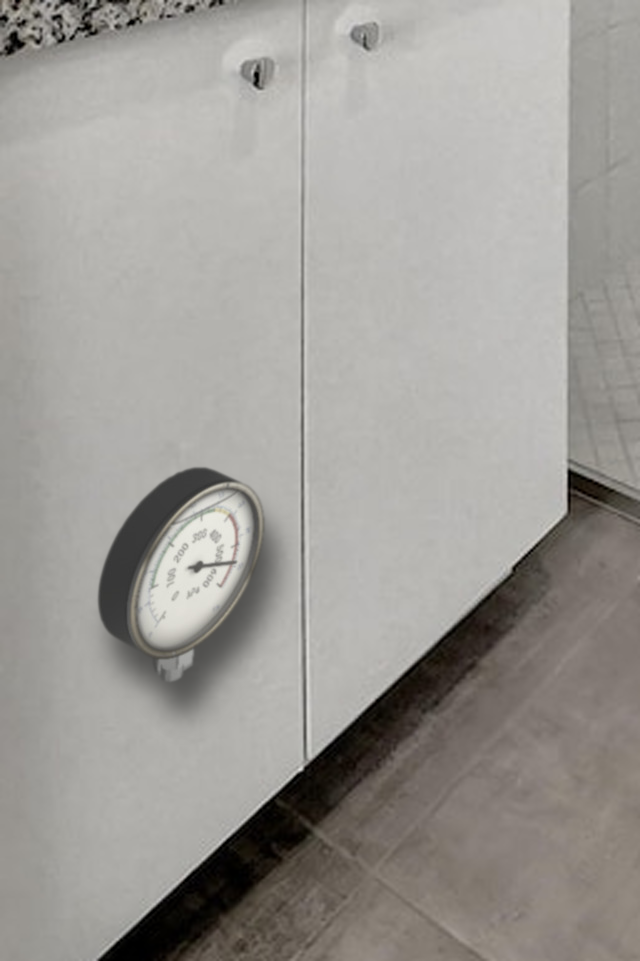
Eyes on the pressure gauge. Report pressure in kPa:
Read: 540 kPa
